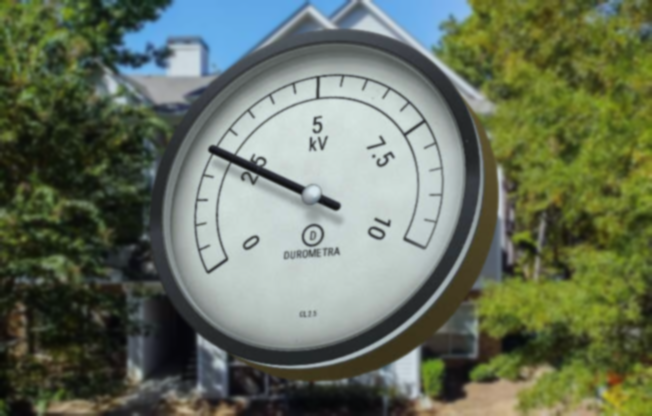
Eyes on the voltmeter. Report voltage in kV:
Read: 2.5 kV
